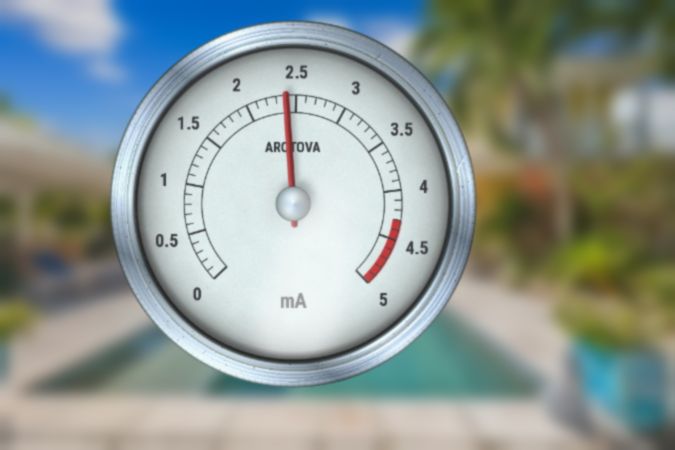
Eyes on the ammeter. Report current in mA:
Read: 2.4 mA
